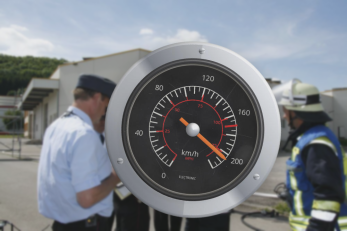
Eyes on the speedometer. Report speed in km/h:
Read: 205 km/h
